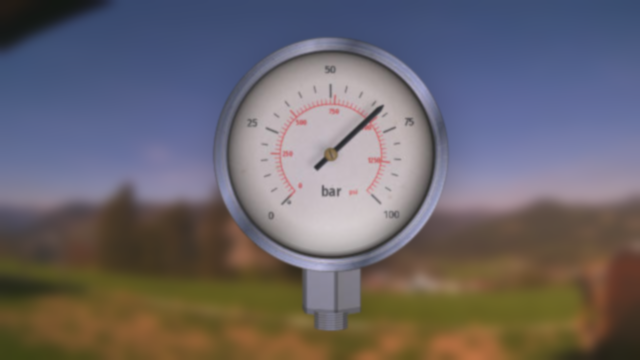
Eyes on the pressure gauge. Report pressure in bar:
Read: 67.5 bar
